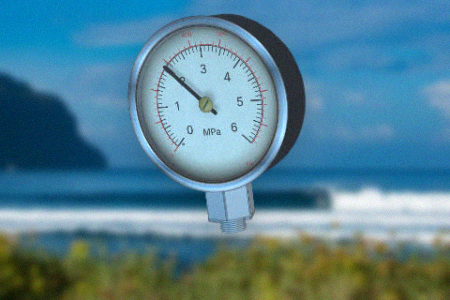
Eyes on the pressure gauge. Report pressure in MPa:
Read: 2 MPa
